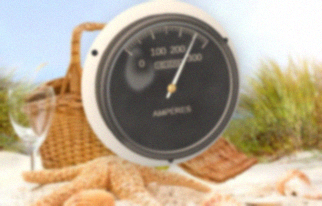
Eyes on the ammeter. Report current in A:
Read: 250 A
